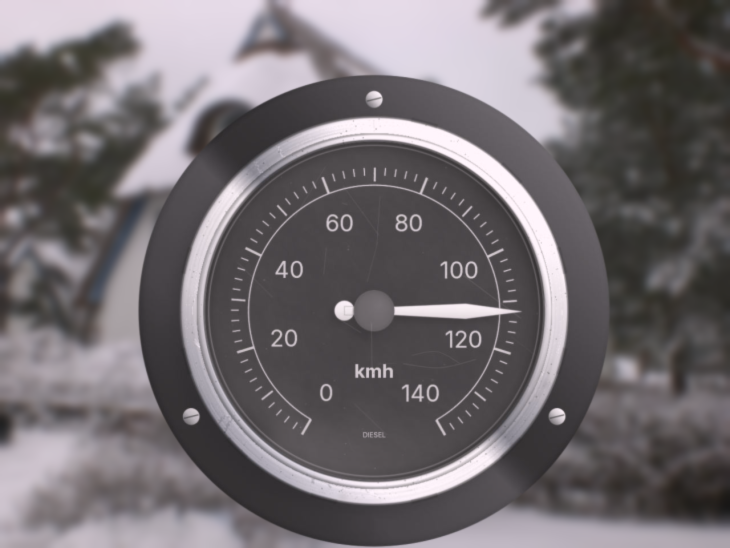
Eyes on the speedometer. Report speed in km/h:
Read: 112 km/h
